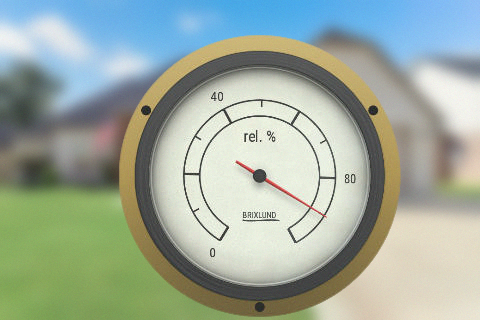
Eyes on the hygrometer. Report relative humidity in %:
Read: 90 %
